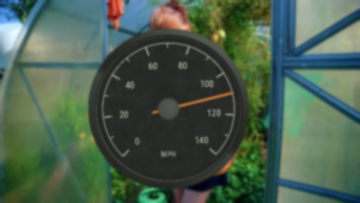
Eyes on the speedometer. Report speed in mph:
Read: 110 mph
